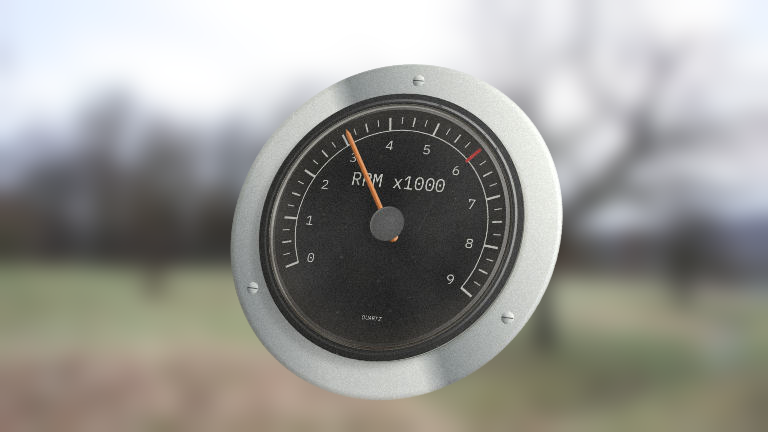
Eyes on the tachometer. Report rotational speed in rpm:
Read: 3125 rpm
